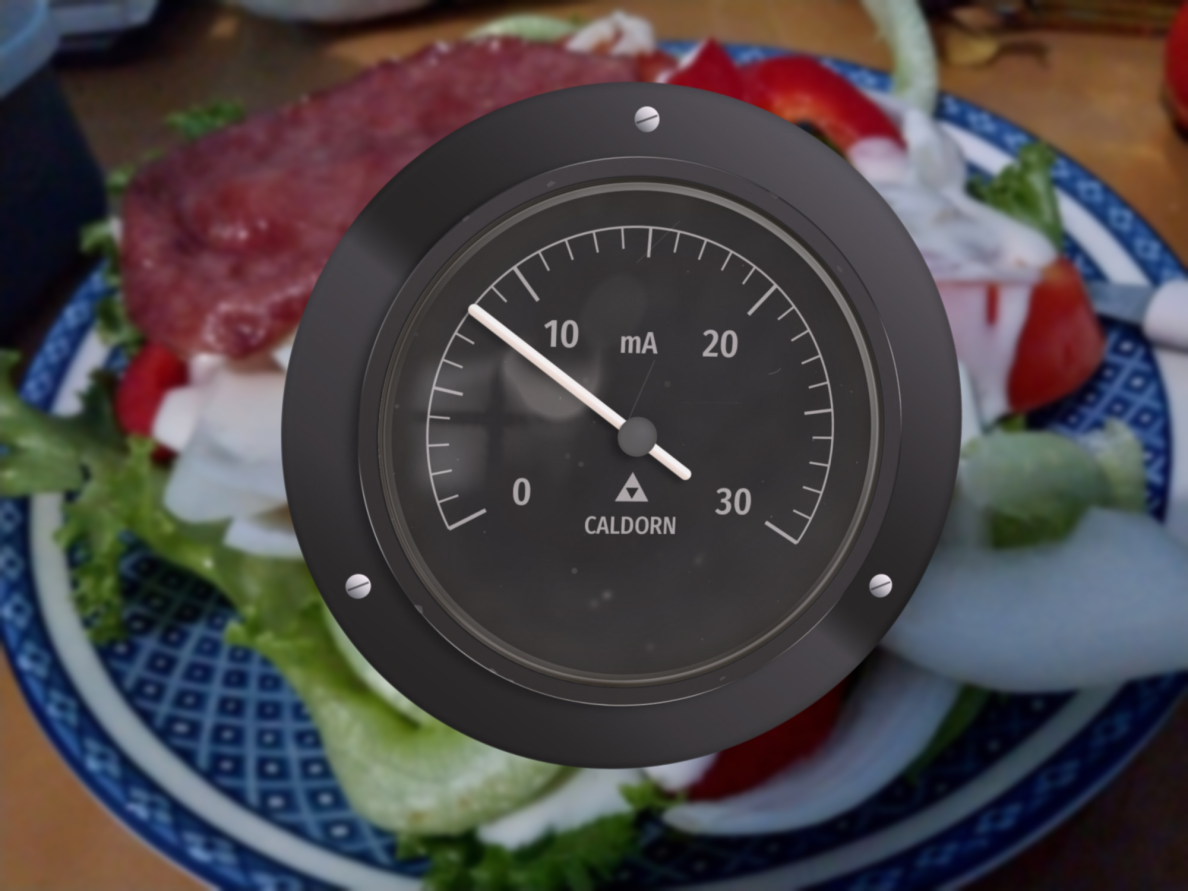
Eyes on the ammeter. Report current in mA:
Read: 8 mA
